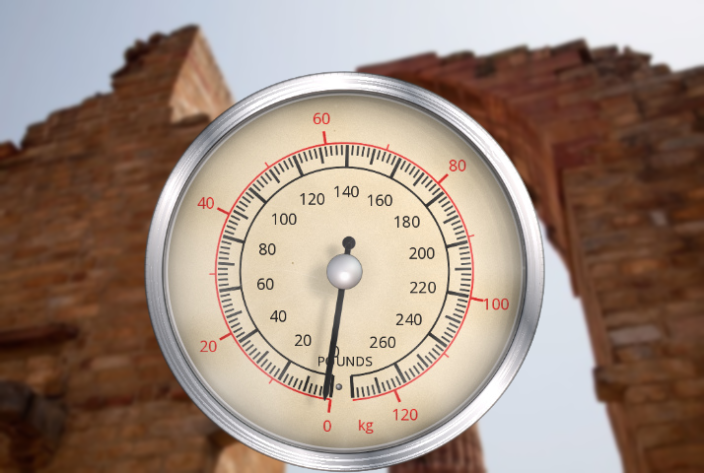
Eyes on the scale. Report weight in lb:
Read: 2 lb
